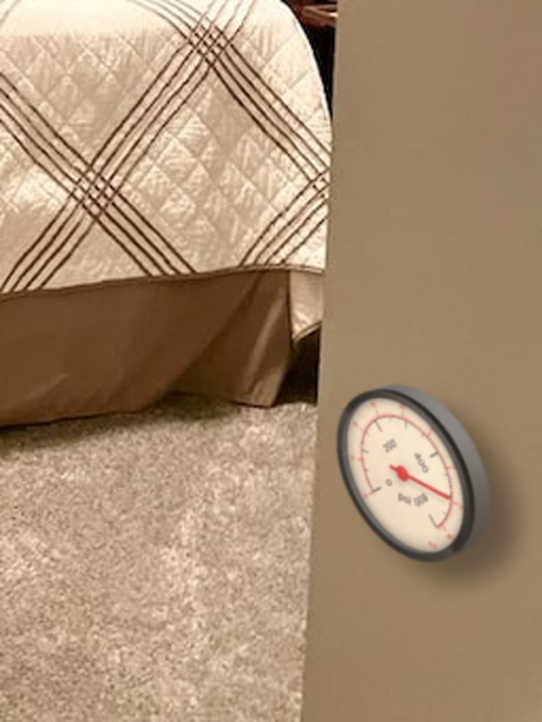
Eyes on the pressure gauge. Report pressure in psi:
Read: 500 psi
